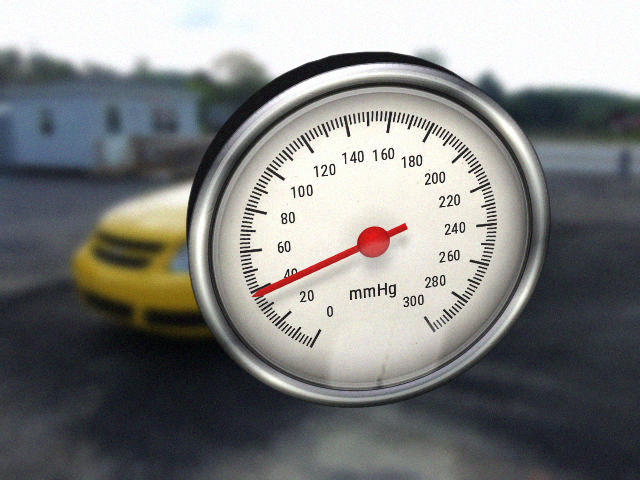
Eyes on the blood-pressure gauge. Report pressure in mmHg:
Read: 40 mmHg
